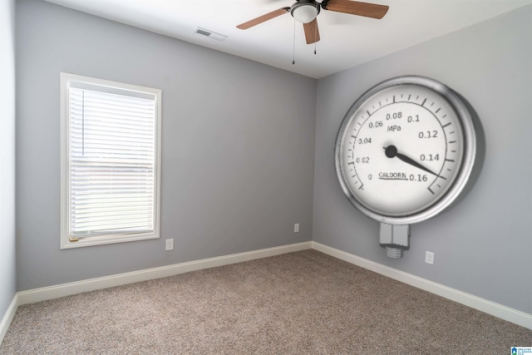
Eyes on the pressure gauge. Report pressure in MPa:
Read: 0.15 MPa
